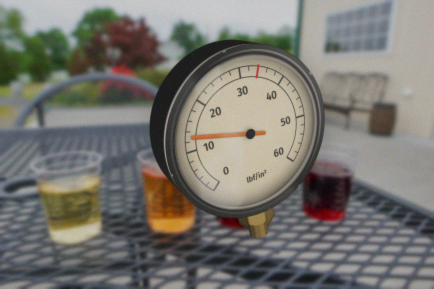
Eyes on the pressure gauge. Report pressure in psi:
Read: 13 psi
